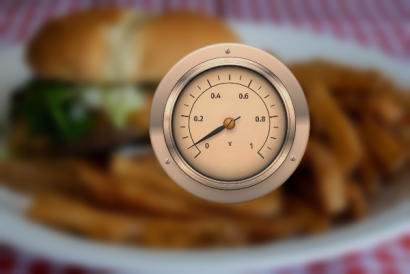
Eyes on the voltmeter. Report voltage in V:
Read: 0.05 V
